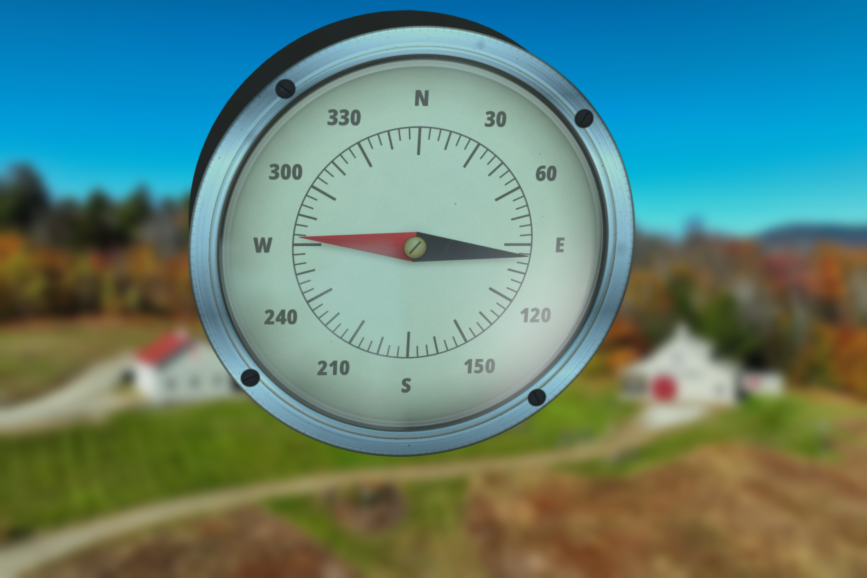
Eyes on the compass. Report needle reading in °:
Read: 275 °
